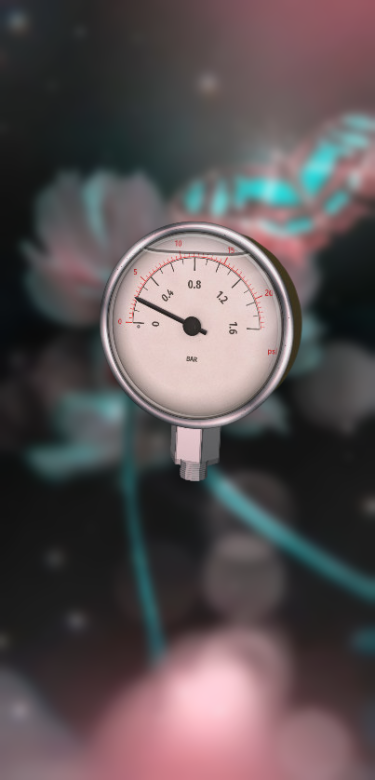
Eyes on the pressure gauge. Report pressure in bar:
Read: 0.2 bar
